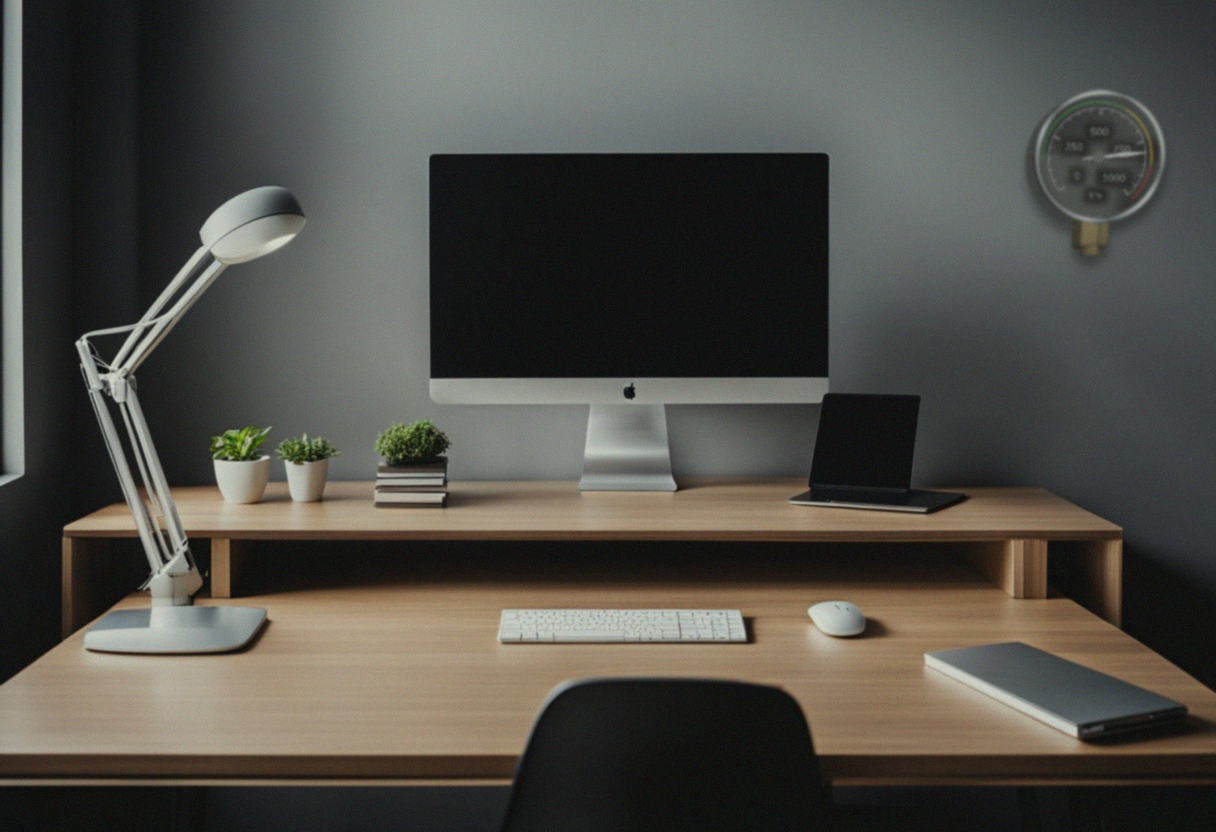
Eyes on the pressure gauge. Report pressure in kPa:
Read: 800 kPa
